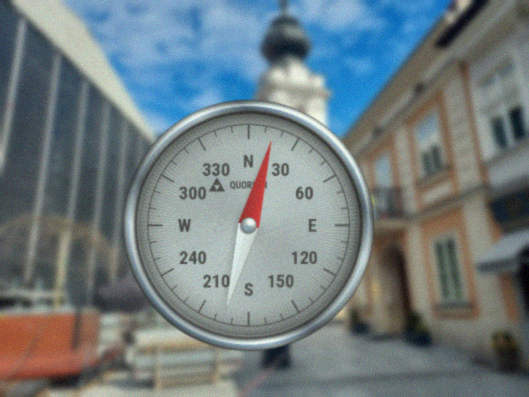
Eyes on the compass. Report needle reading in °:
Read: 15 °
